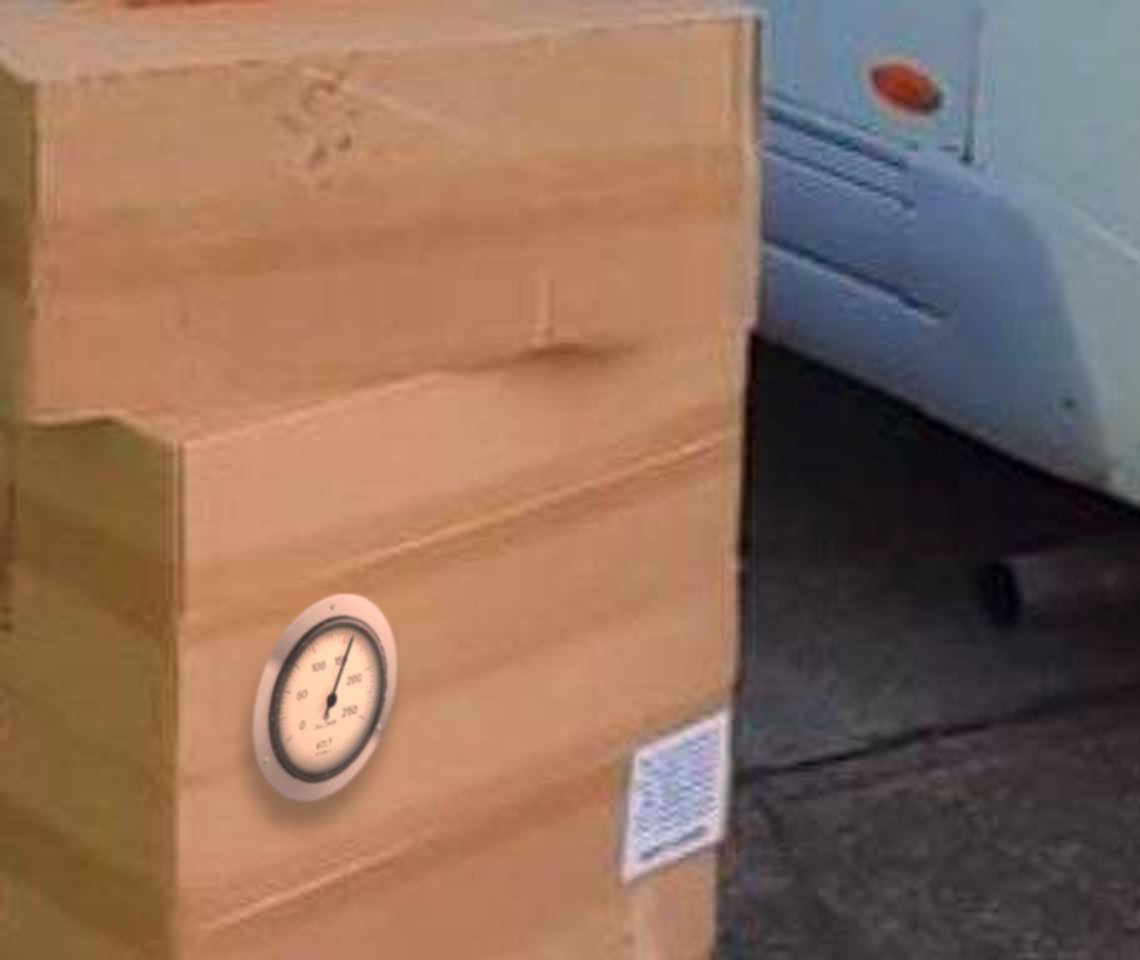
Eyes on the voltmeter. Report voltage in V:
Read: 150 V
